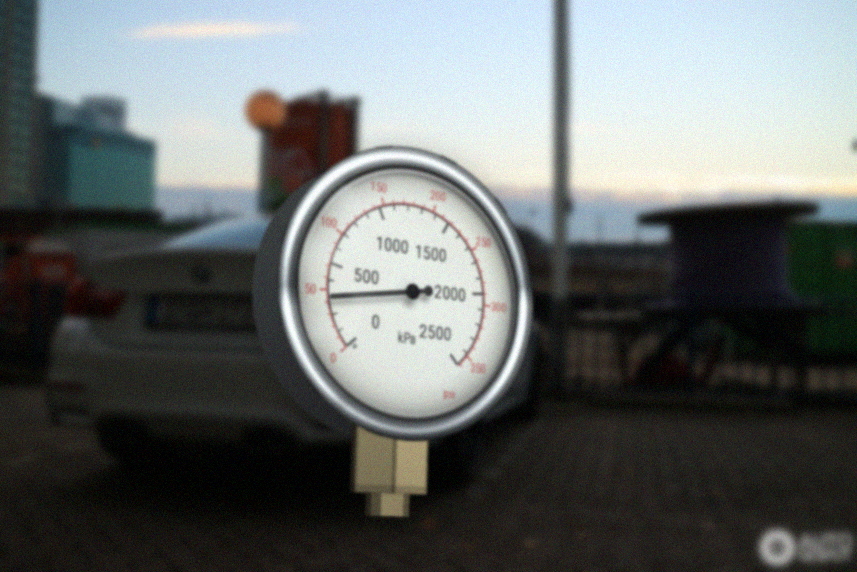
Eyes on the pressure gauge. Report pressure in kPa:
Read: 300 kPa
